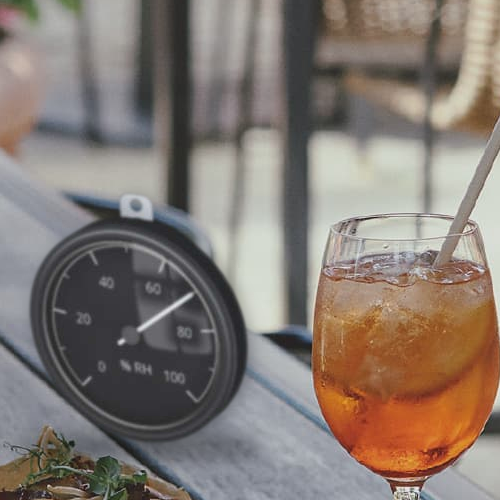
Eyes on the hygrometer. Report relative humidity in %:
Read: 70 %
